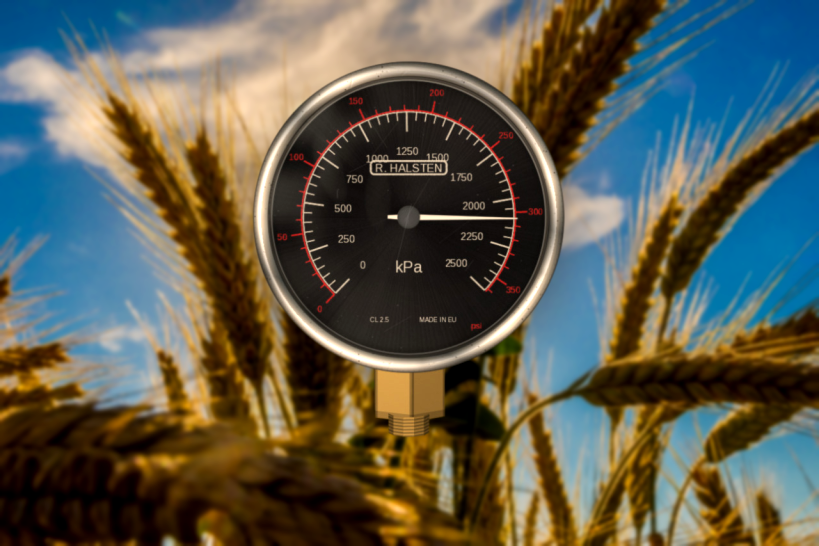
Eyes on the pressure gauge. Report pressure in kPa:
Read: 2100 kPa
